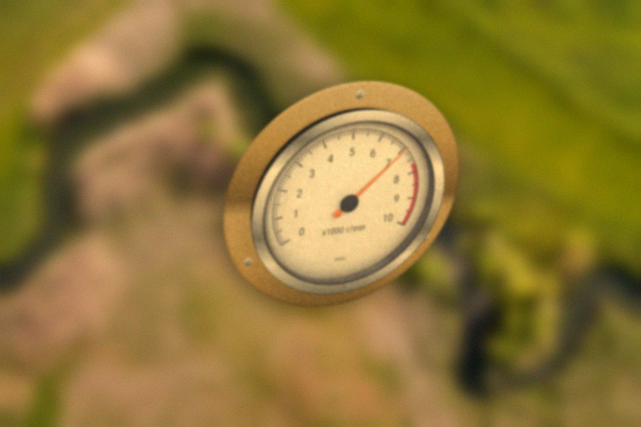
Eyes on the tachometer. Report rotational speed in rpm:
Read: 7000 rpm
